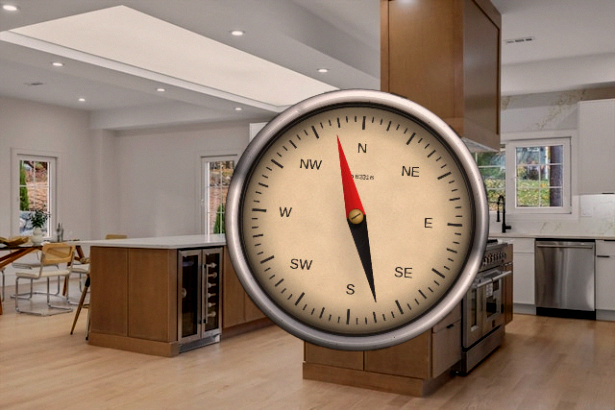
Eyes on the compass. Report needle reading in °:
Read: 342.5 °
